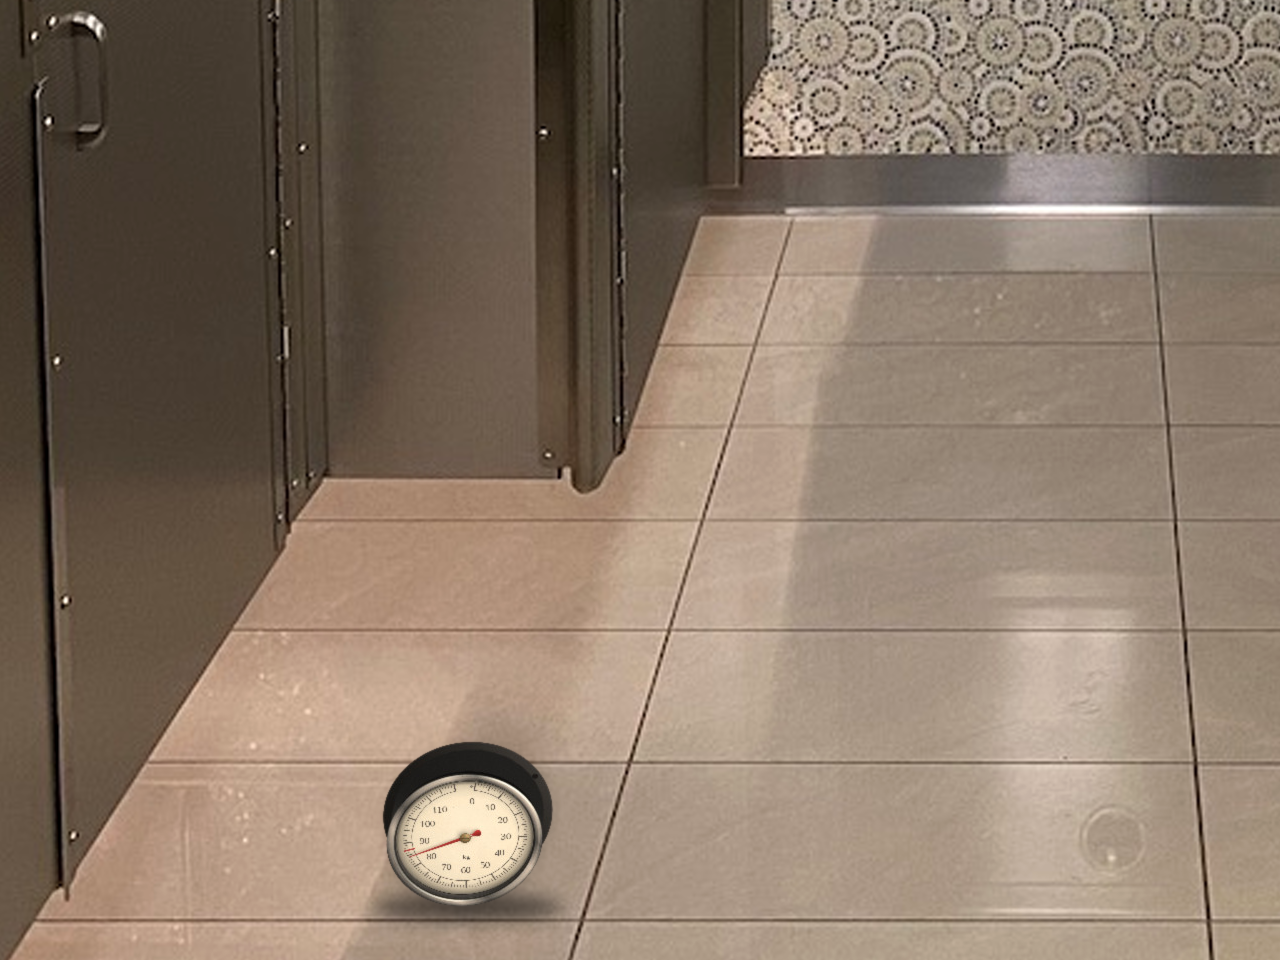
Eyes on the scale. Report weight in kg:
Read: 85 kg
